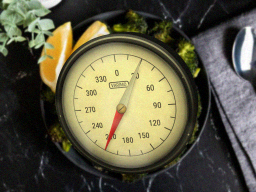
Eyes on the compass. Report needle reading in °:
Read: 210 °
